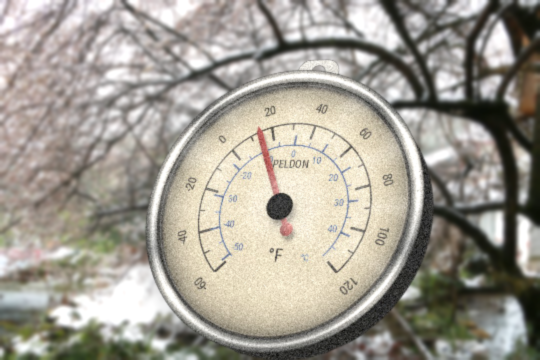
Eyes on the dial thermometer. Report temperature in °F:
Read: 15 °F
